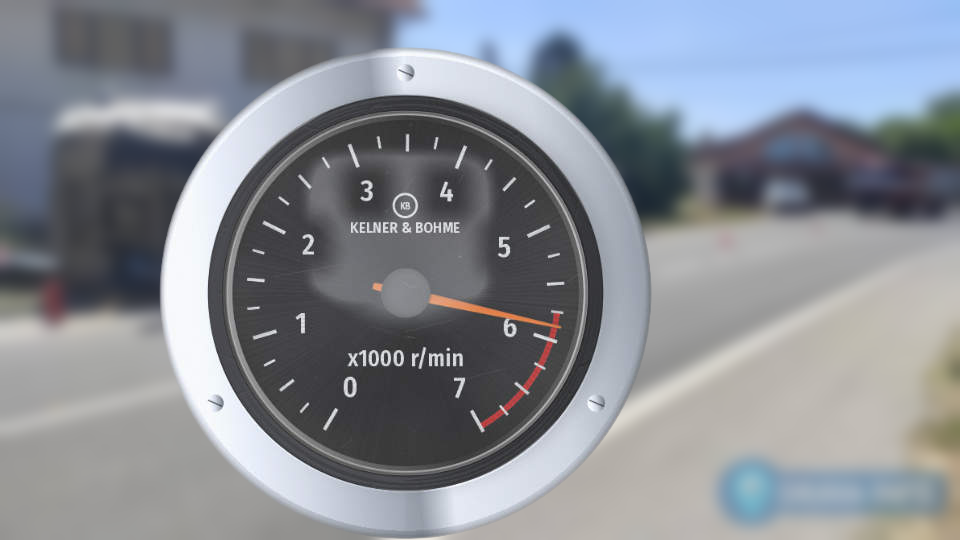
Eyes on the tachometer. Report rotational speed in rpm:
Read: 5875 rpm
